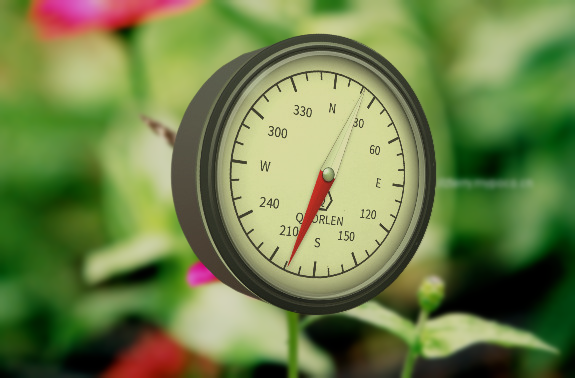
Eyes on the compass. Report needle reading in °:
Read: 200 °
